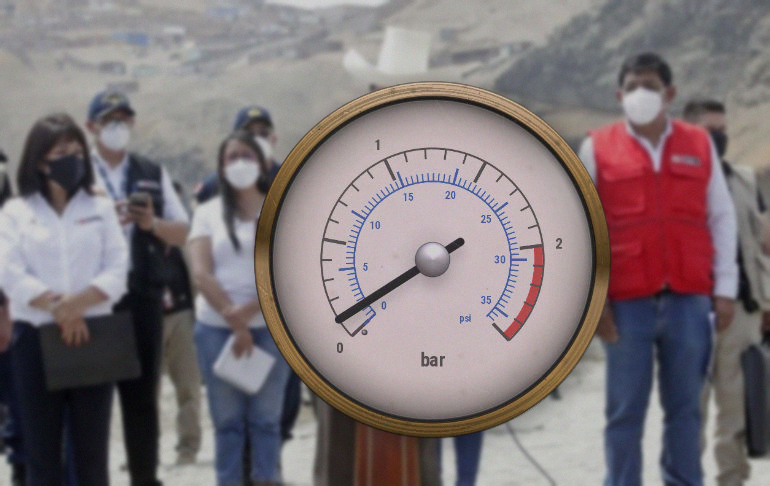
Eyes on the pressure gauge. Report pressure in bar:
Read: 0.1 bar
